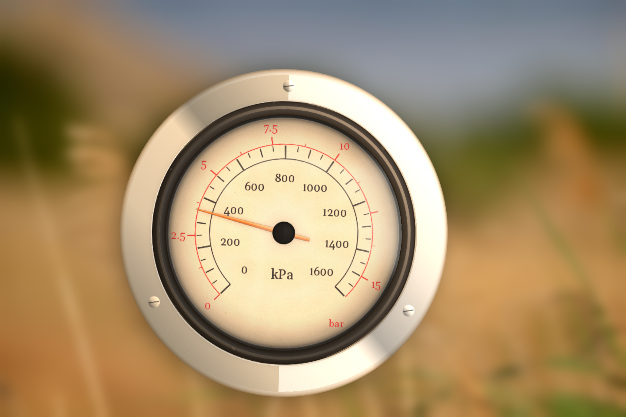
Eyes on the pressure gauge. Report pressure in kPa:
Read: 350 kPa
